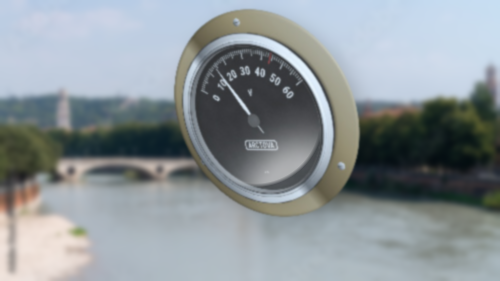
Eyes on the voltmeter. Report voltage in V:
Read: 15 V
